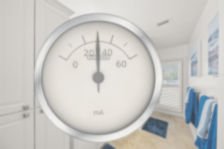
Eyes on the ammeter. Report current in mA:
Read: 30 mA
